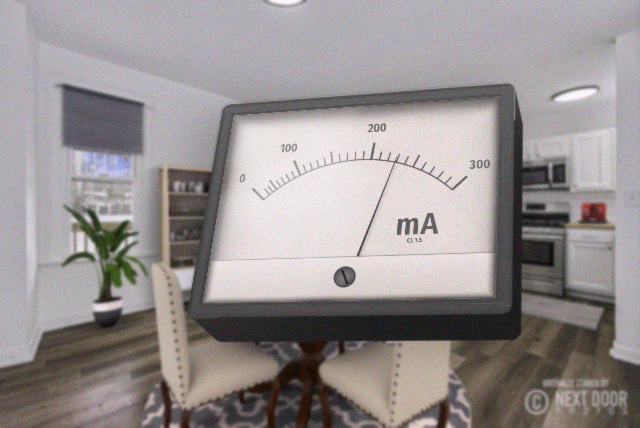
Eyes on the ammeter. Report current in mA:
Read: 230 mA
